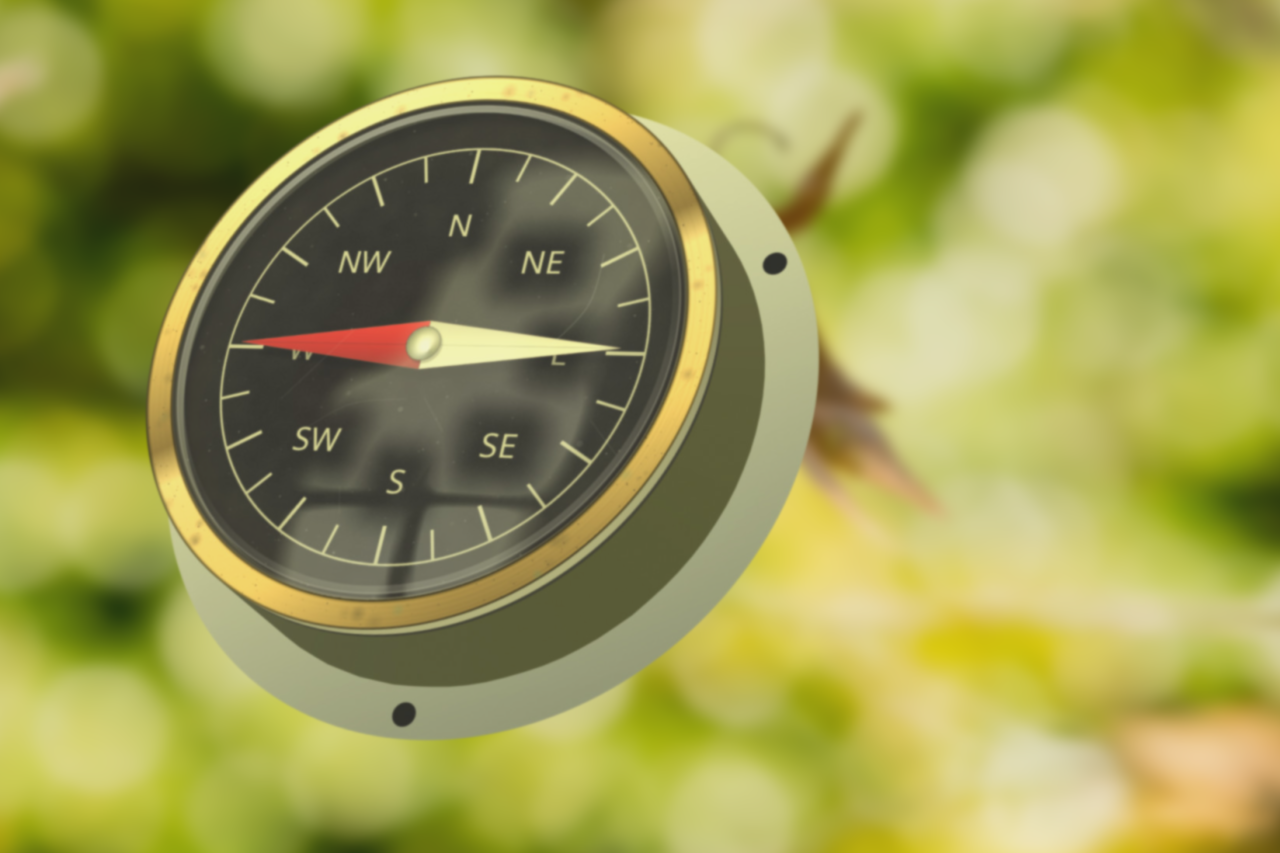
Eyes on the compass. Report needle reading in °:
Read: 270 °
